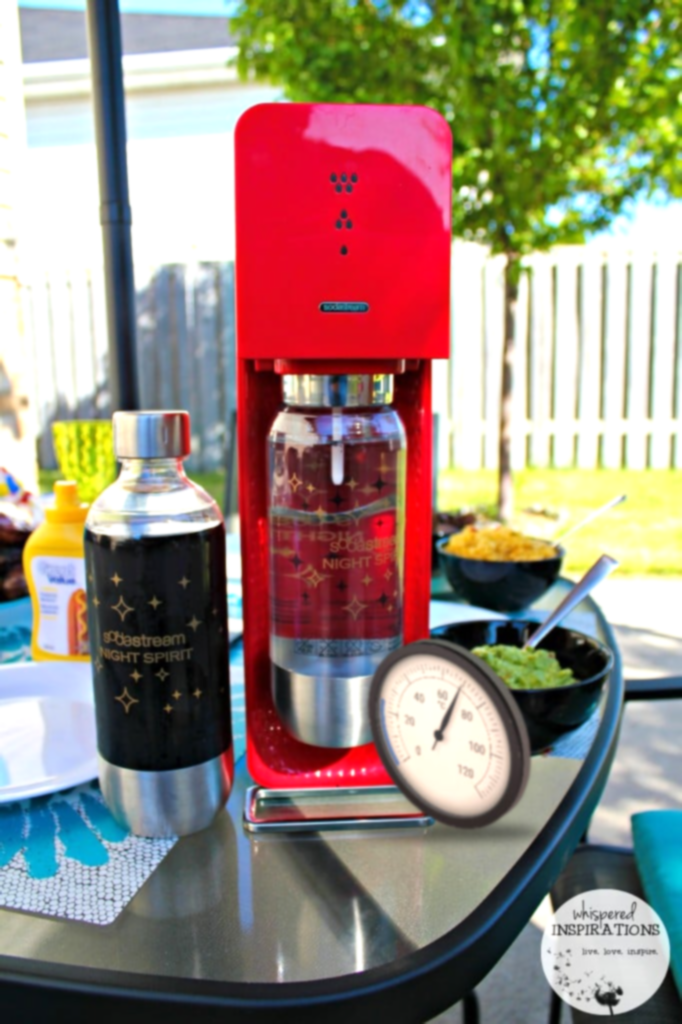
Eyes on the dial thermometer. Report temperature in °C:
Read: 70 °C
